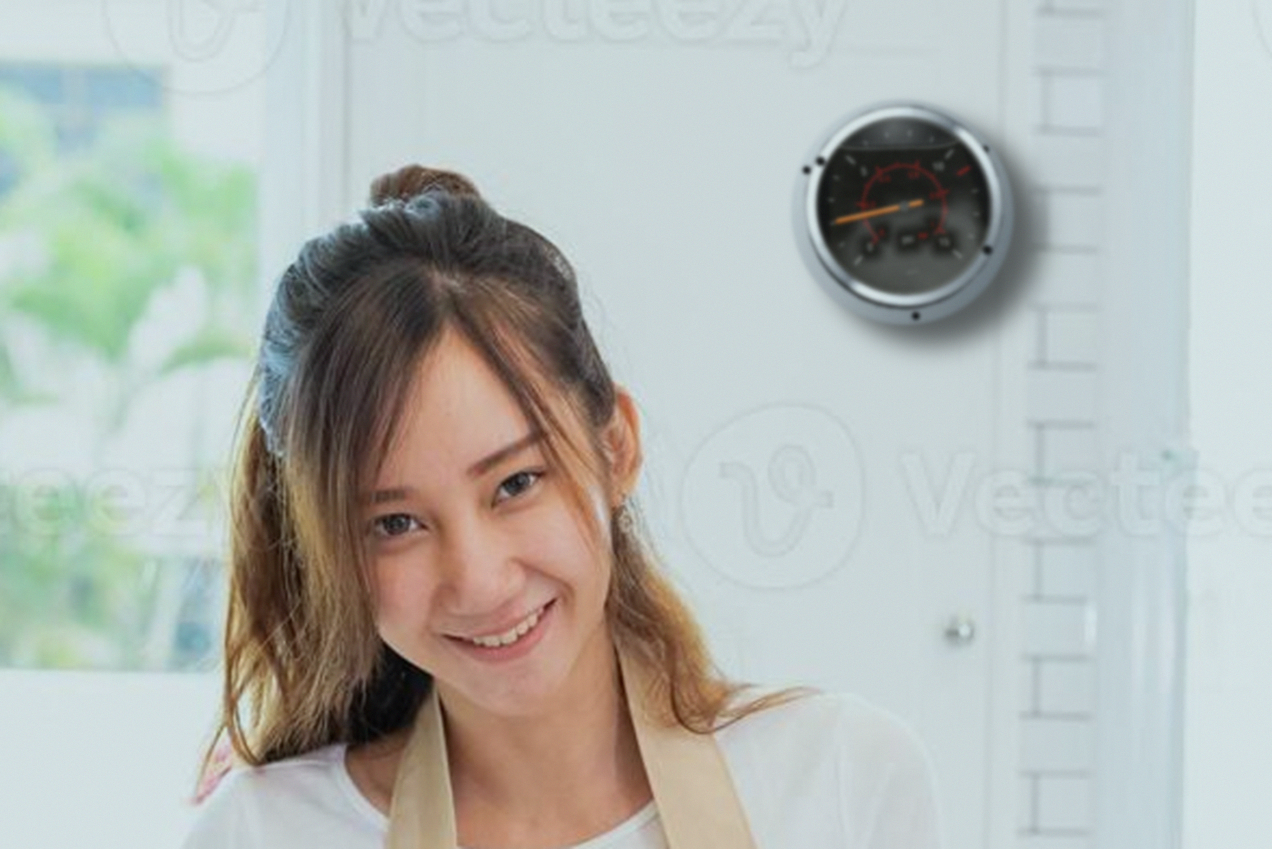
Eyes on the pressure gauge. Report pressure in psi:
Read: 2 psi
